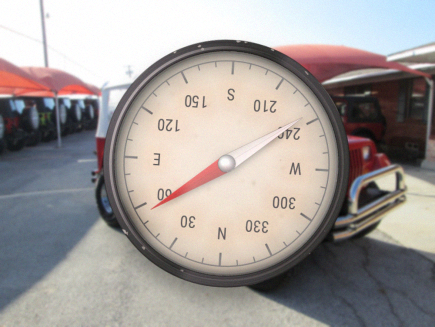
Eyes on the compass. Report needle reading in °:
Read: 55 °
